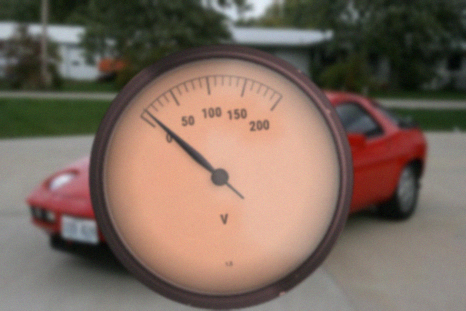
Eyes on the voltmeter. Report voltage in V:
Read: 10 V
